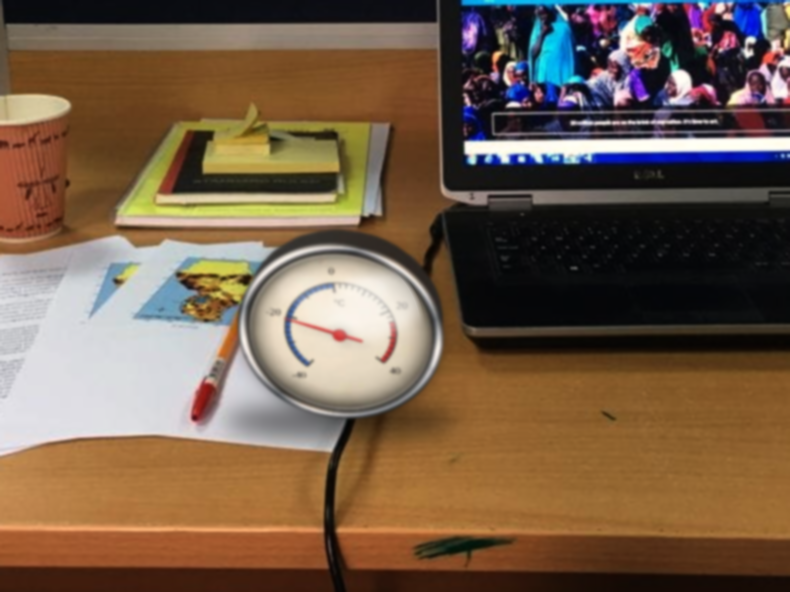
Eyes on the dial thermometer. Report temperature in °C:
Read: -20 °C
